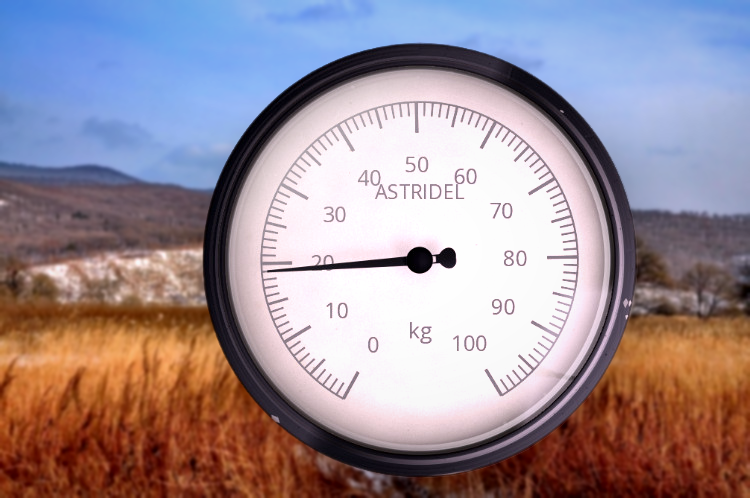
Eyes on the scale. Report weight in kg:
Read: 19 kg
